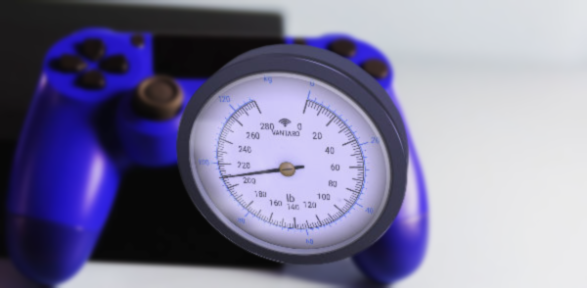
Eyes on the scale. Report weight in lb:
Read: 210 lb
